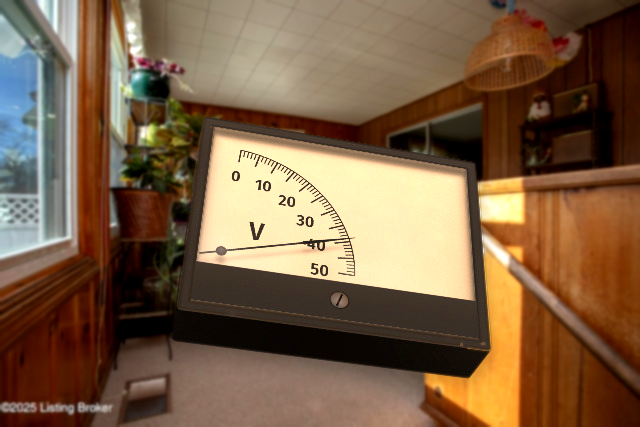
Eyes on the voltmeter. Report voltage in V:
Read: 40 V
